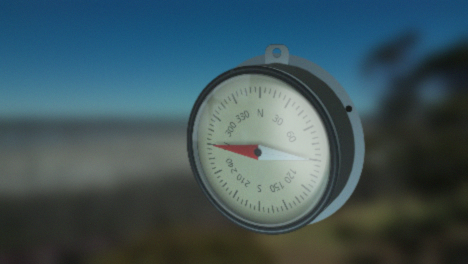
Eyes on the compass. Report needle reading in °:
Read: 270 °
